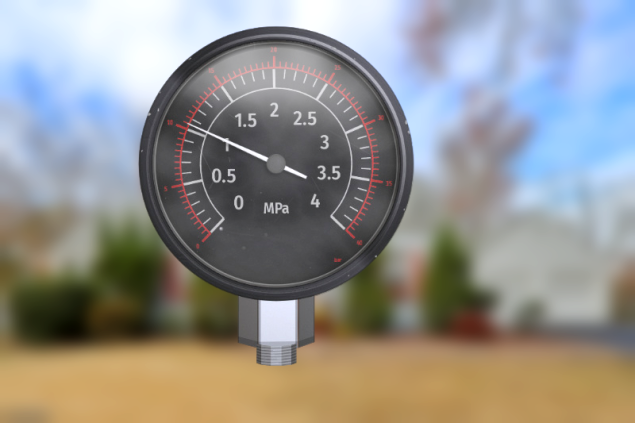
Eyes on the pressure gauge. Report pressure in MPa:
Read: 1.05 MPa
